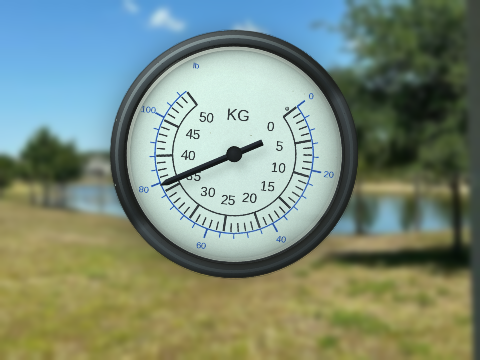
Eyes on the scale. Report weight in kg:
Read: 36 kg
